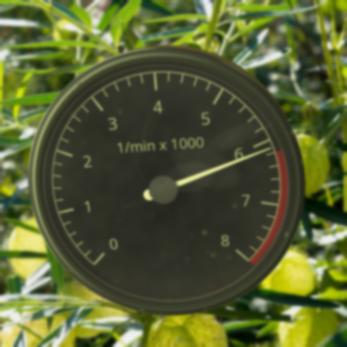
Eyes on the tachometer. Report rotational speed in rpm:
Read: 6100 rpm
